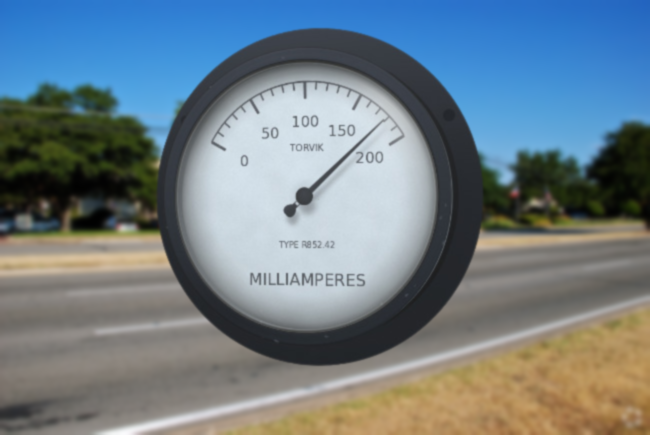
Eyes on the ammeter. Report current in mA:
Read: 180 mA
